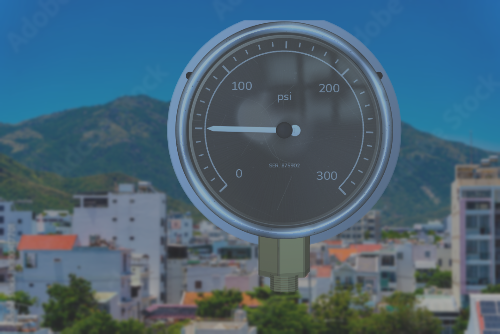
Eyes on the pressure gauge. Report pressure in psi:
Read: 50 psi
